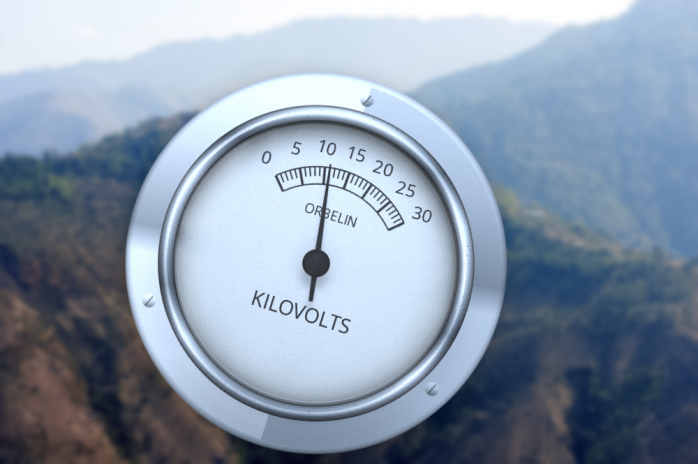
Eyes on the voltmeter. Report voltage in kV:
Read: 11 kV
